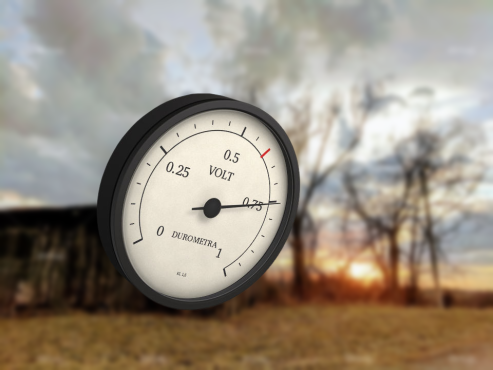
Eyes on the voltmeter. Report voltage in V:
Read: 0.75 V
